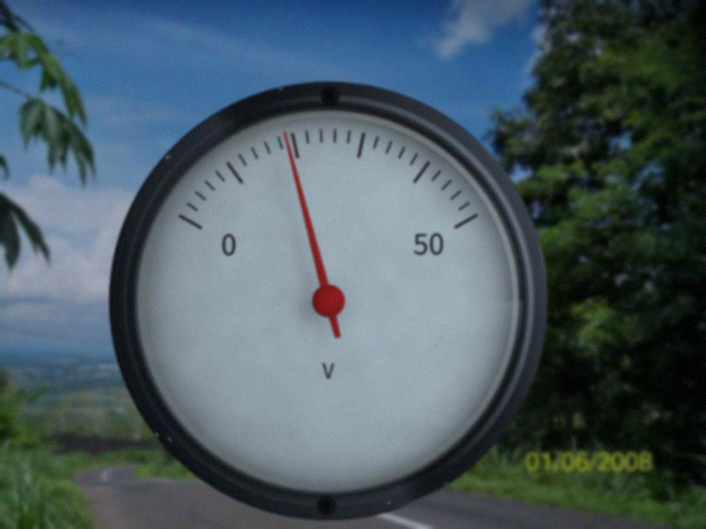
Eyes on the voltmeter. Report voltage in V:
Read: 19 V
